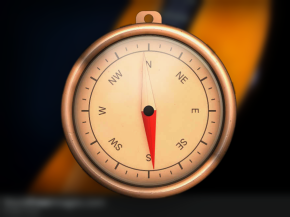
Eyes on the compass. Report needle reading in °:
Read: 175 °
